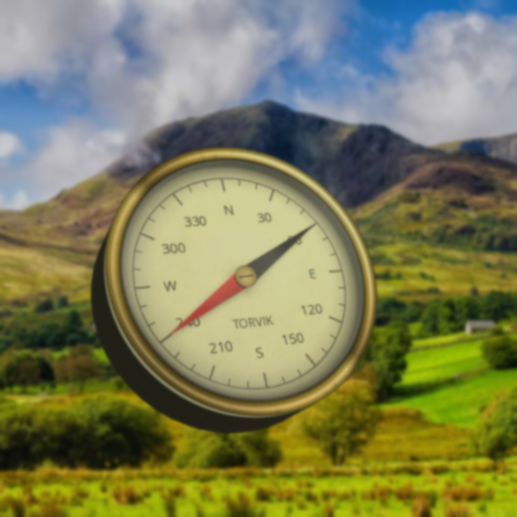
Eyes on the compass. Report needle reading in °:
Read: 240 °
